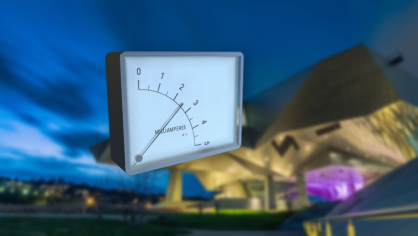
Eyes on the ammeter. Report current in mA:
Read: 2.5 mA
